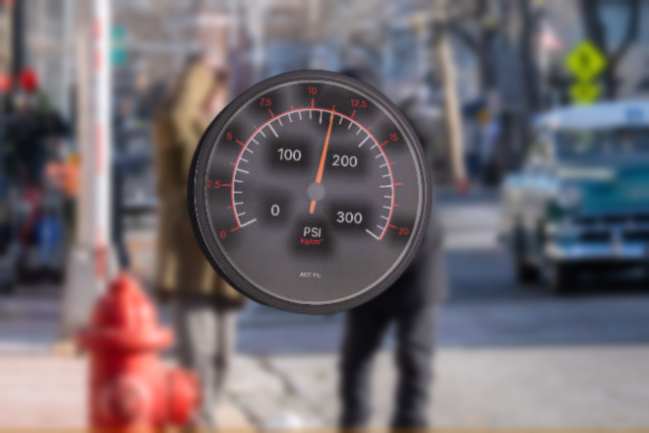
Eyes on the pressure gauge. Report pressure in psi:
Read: 160 psi
